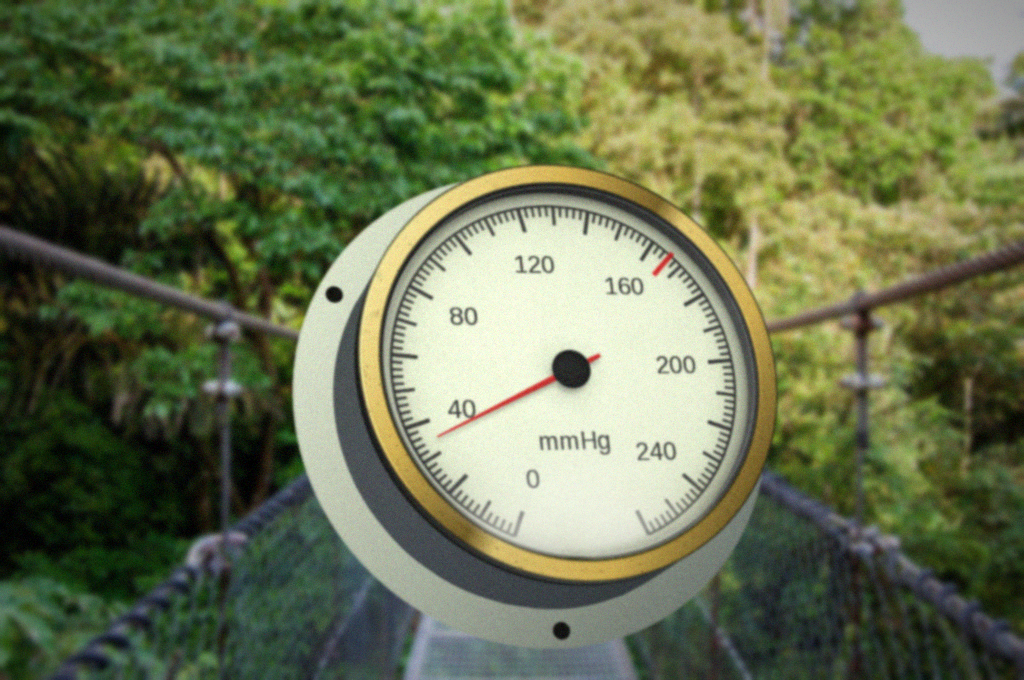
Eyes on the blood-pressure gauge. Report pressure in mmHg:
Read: 34 mmHg
